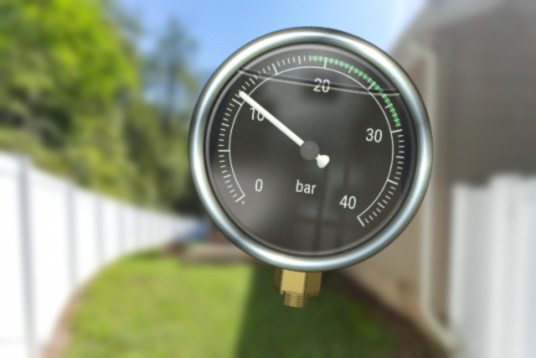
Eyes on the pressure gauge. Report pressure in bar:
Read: 11 bar
